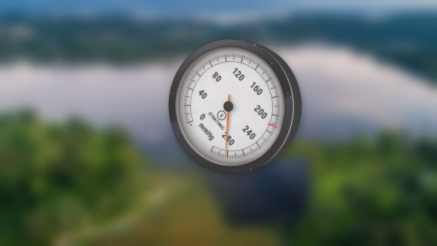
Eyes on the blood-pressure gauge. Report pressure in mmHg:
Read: 280 mmHg
